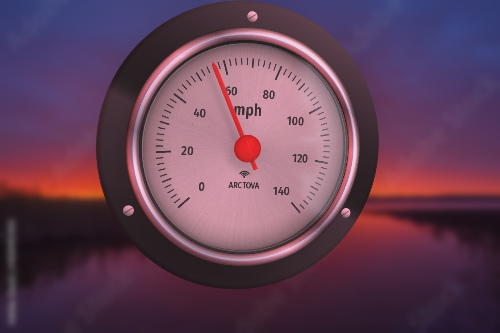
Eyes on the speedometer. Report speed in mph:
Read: 56 mph
